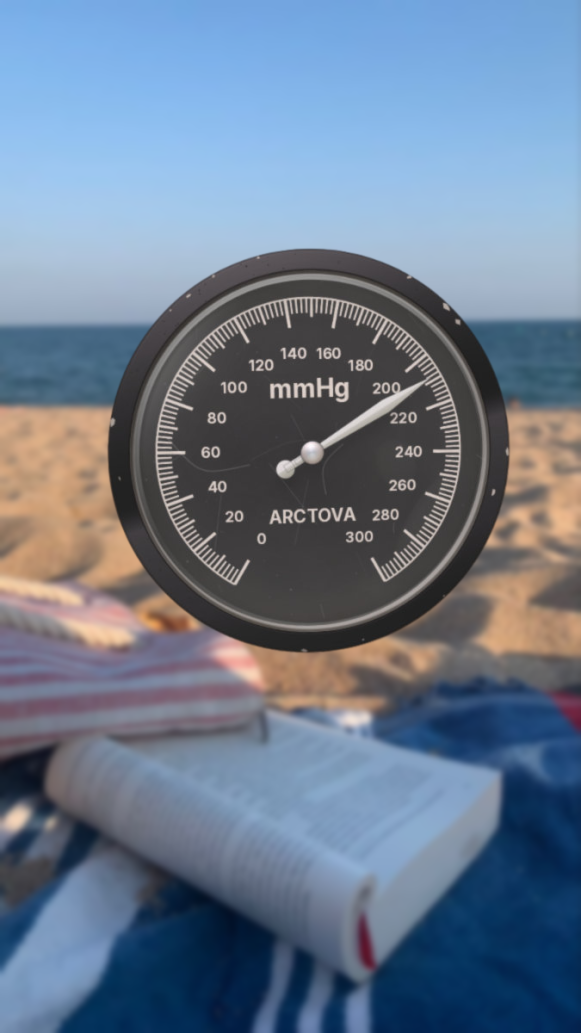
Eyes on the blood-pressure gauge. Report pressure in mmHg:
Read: 208 mmHg
